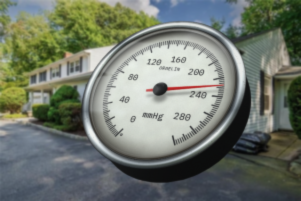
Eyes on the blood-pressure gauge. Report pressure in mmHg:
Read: 230 mmHg
